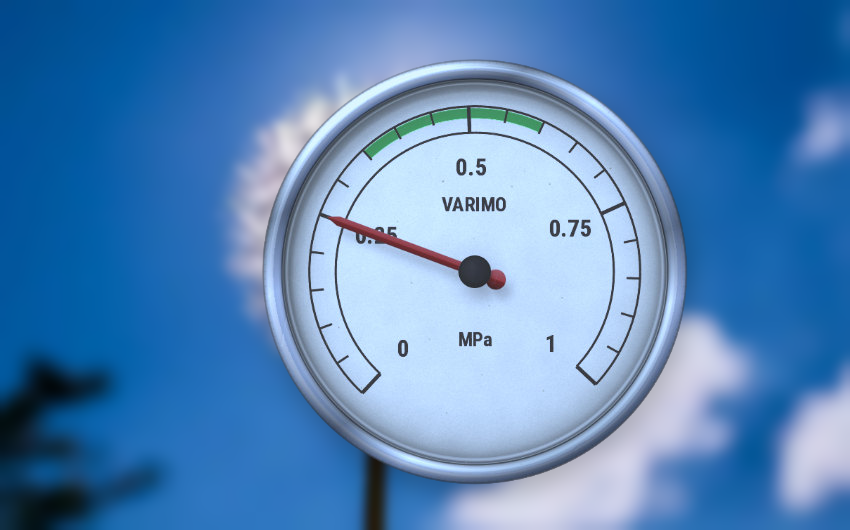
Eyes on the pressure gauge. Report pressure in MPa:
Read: 0.25 MPa
